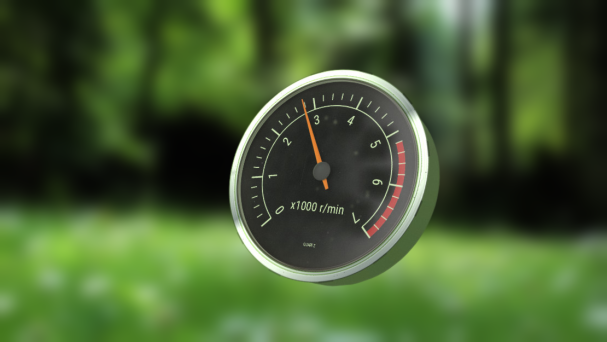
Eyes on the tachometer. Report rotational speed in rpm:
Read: 2800 rpm
